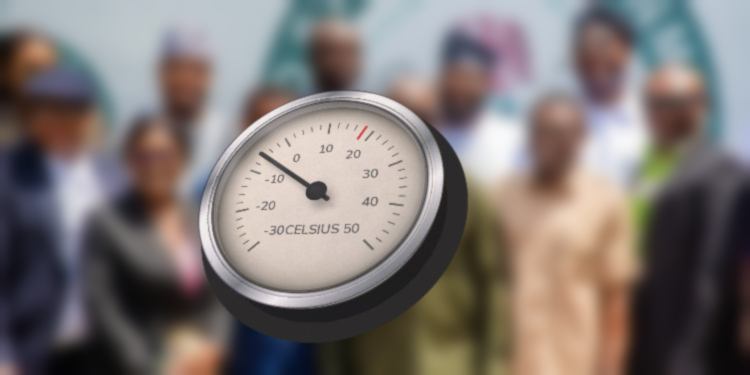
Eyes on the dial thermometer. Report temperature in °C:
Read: -6 °C
